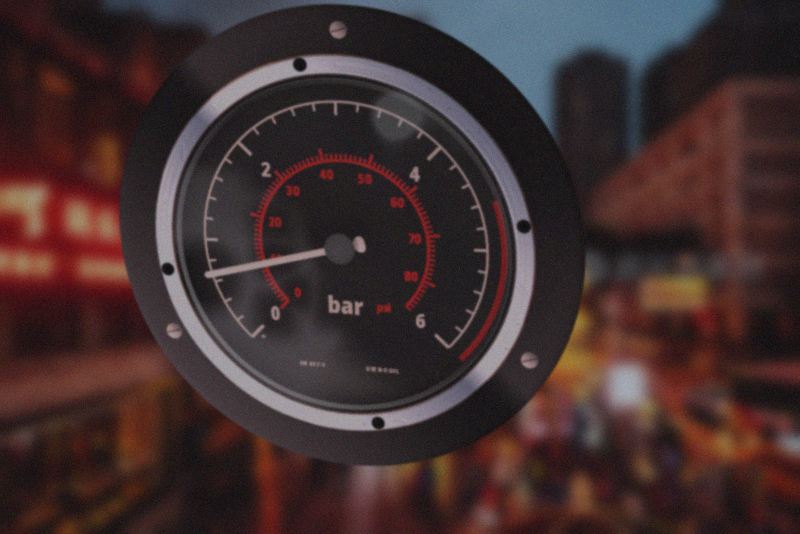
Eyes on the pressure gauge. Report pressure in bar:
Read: 0.7 bar
